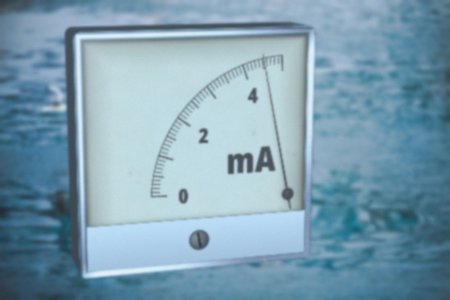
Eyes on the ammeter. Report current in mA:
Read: 4.5 mA
